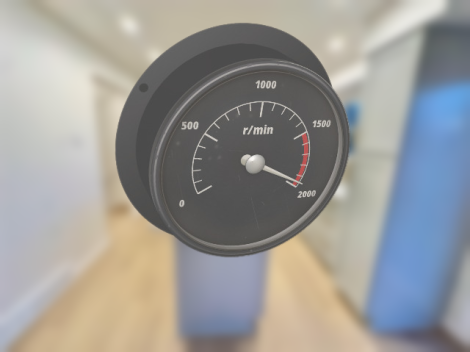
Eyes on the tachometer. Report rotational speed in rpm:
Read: 1950 rpm
